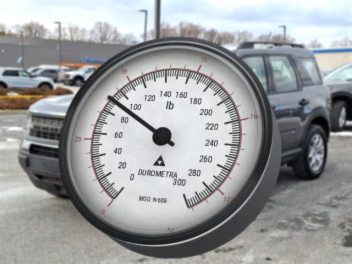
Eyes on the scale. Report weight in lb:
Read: 90 lb
